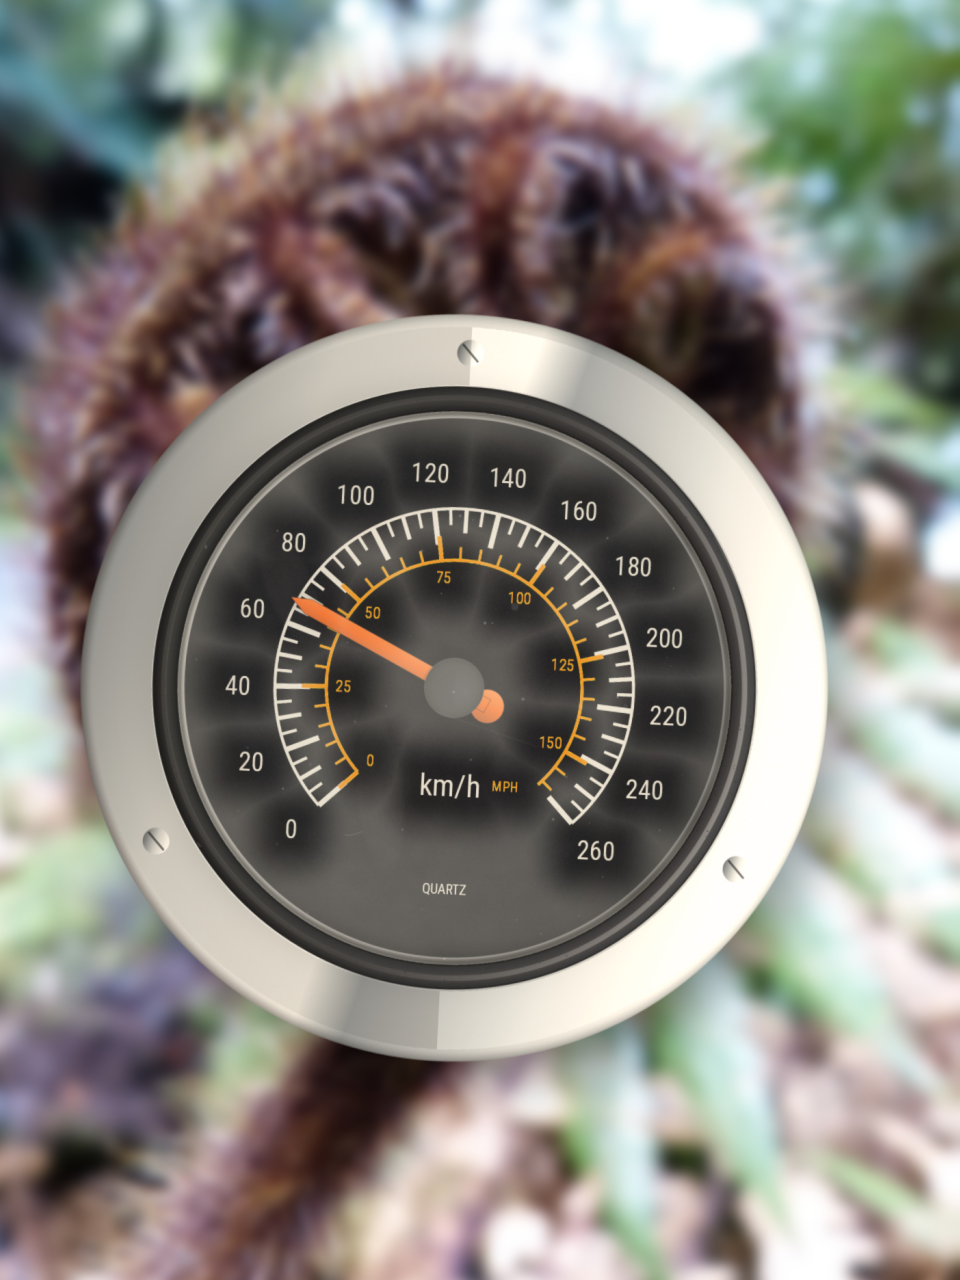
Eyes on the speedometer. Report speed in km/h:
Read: 67.5 km/h
